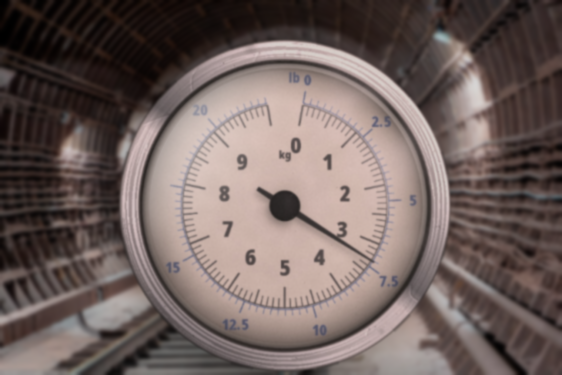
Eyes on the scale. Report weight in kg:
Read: 3.3 kg
